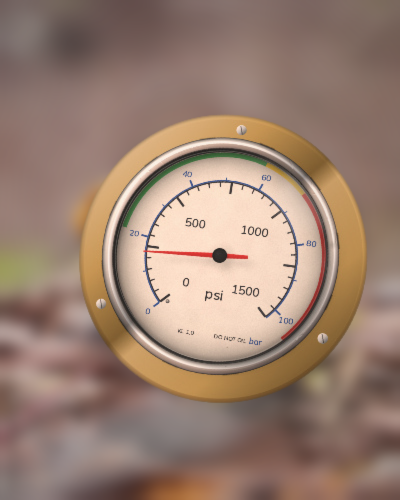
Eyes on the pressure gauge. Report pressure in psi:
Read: 225 psi
